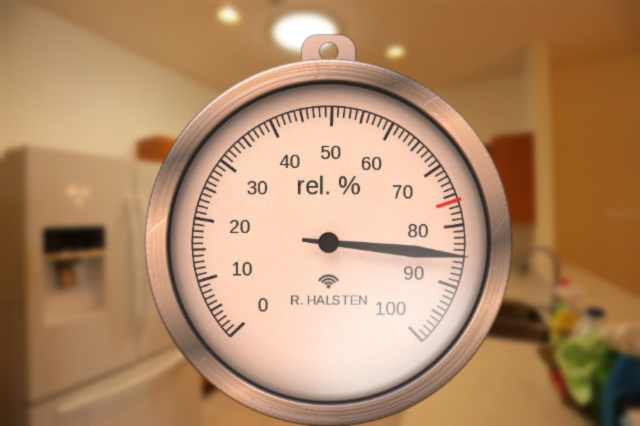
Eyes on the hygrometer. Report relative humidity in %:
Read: 85 %
